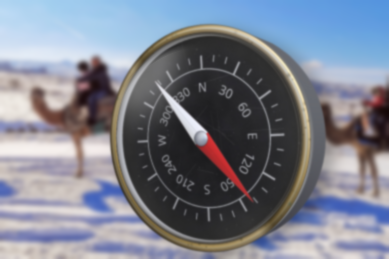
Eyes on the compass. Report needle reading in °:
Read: 140 °
